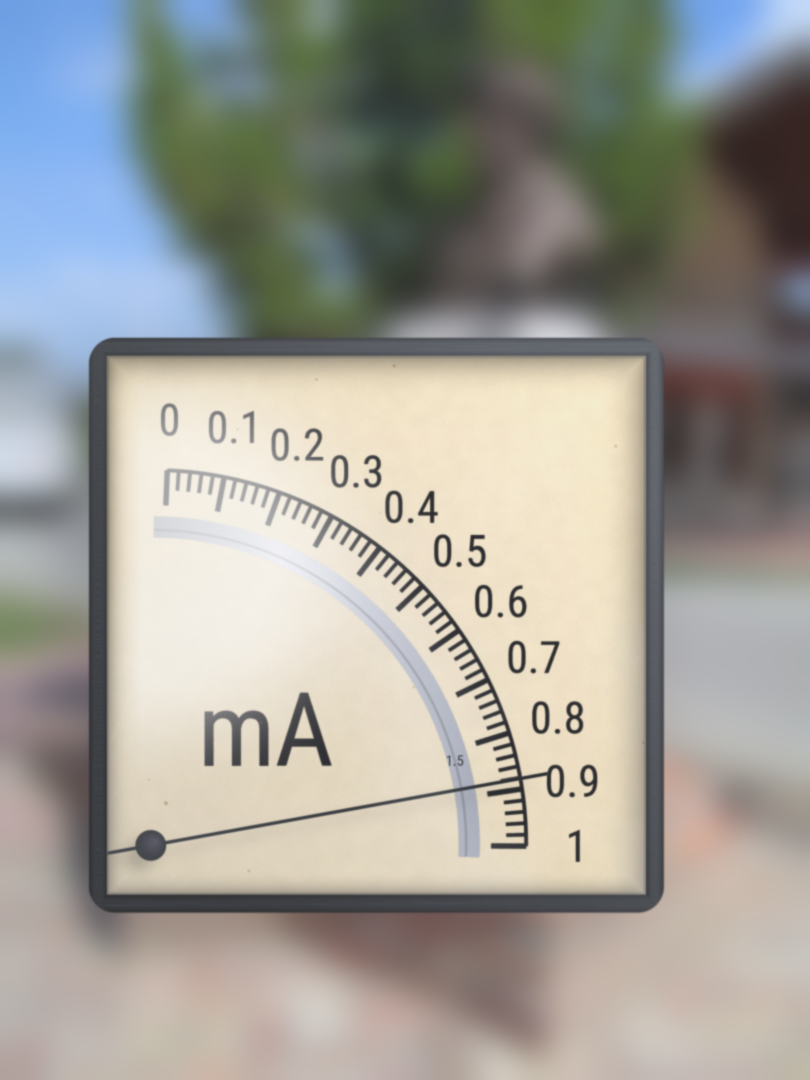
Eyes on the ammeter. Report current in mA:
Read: 0.88 mA
